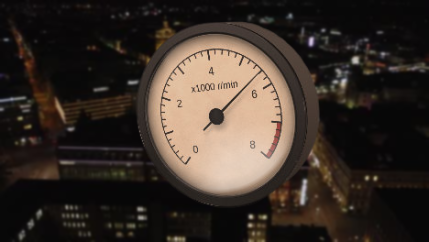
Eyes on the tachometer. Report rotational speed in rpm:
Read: 5600 rpm
